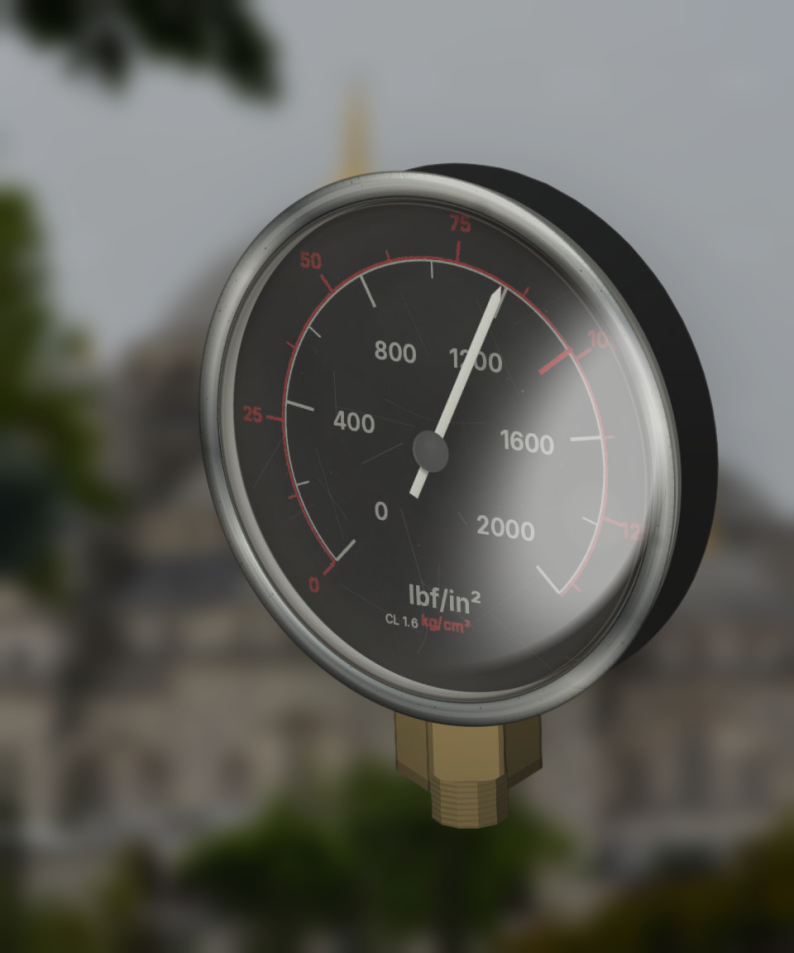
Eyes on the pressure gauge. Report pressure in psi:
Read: 1200 psi
